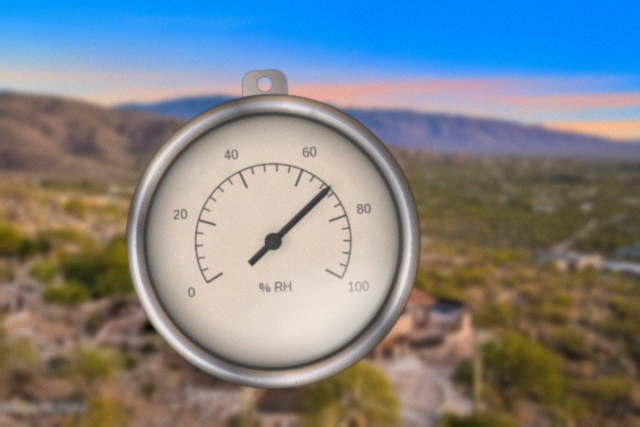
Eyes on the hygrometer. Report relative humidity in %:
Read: 70 %
